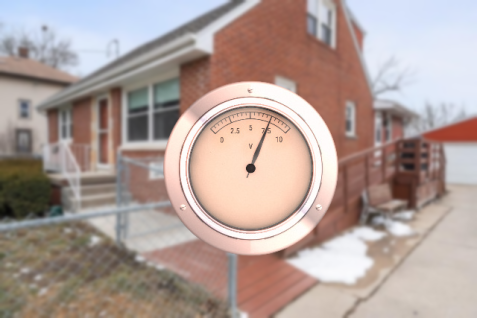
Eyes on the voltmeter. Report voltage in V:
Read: 7.5 V
